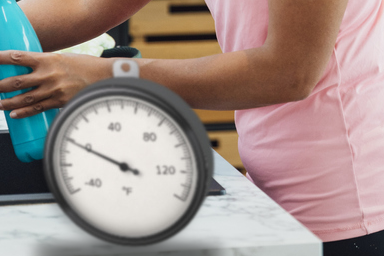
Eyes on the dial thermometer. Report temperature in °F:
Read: 0 °F
